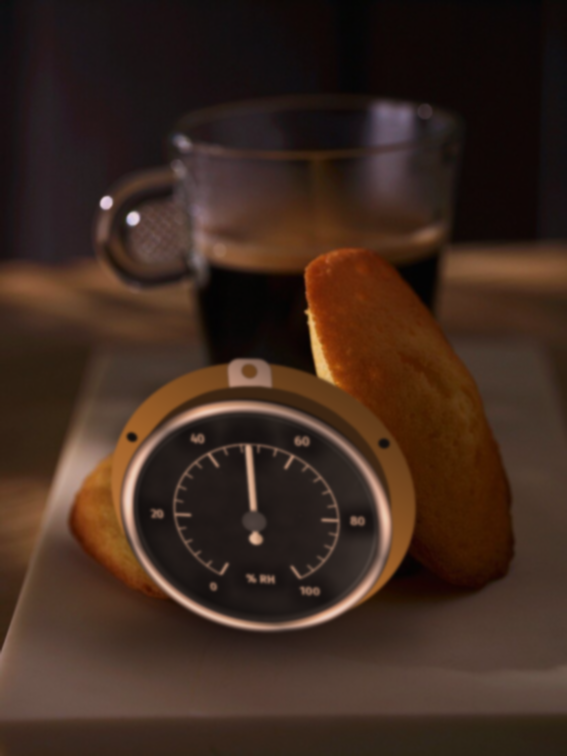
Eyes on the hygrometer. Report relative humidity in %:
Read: 50 %
